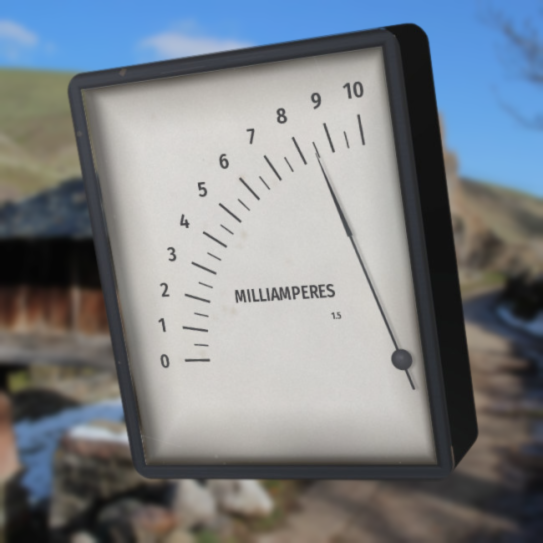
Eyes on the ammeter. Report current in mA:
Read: 8.5 mA
